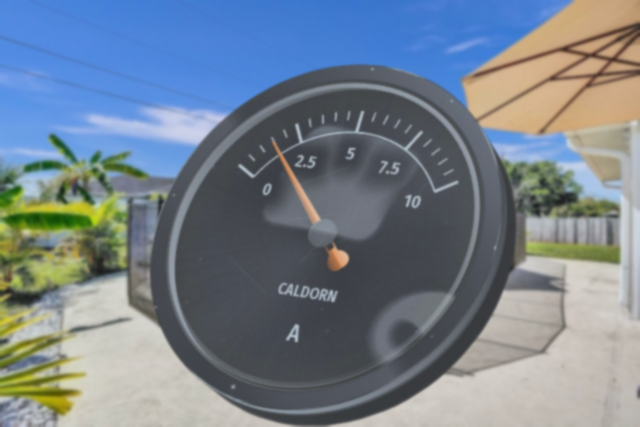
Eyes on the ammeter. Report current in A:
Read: 1.5 A
